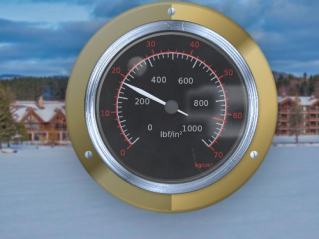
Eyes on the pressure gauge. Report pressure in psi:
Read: 260 psi
